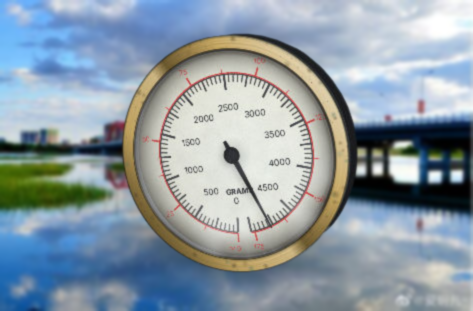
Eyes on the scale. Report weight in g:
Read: 4750 g
